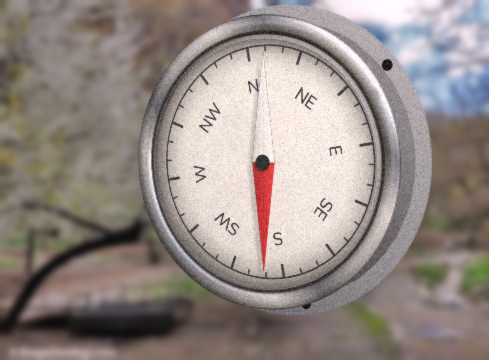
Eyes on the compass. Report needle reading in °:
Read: 190 °
